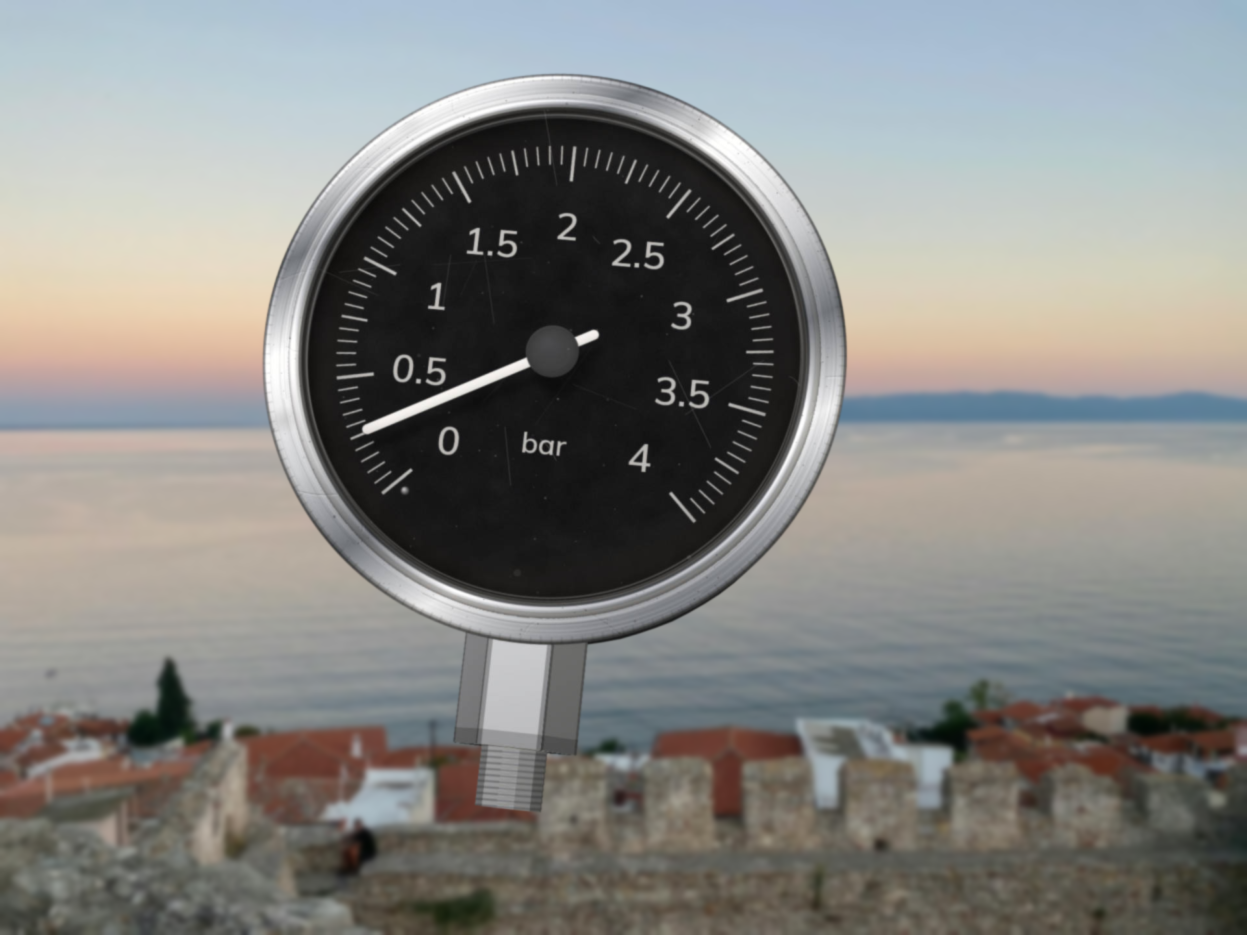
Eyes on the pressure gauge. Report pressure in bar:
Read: 0.25 bar
